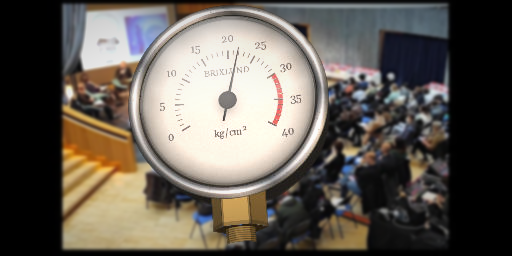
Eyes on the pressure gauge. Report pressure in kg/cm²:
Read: 22 kg/cm²
